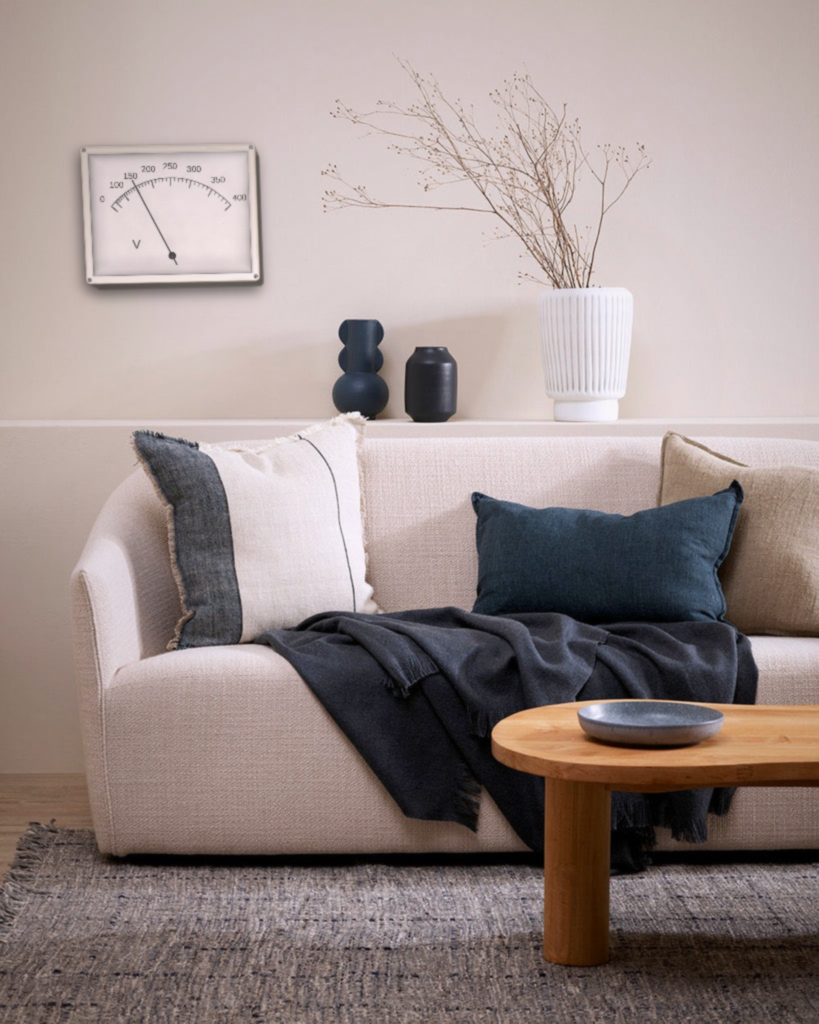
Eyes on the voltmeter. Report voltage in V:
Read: 150 V
